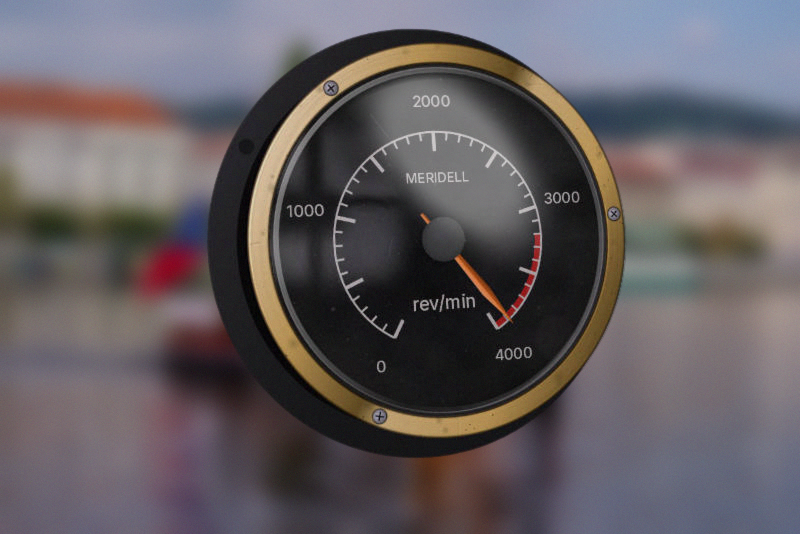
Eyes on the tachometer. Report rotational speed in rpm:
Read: 3900 rpm
